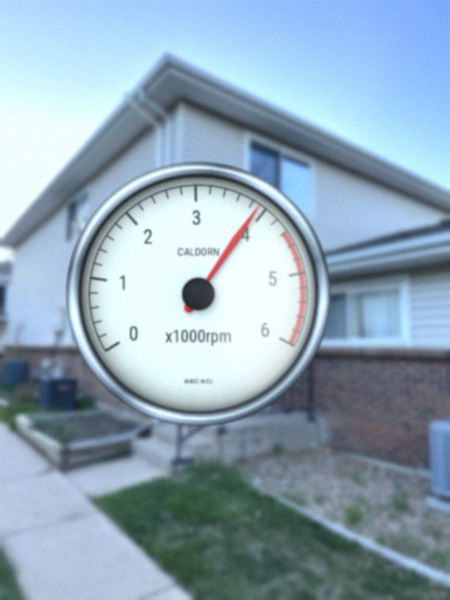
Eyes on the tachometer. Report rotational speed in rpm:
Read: 3900 rpm
